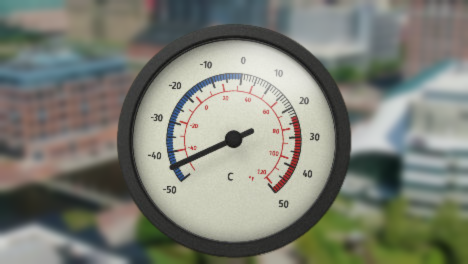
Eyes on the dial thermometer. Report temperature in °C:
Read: -45 °C
